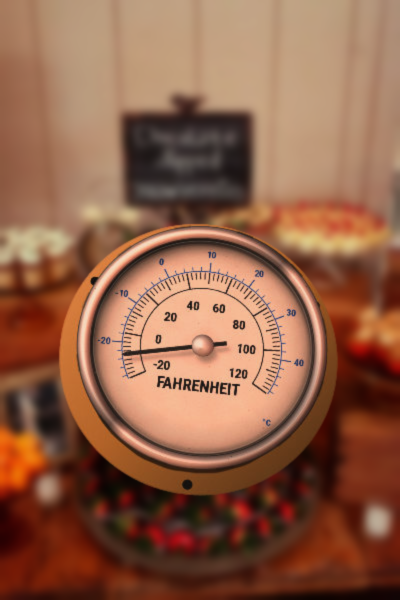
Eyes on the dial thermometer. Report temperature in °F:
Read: -10 °F
